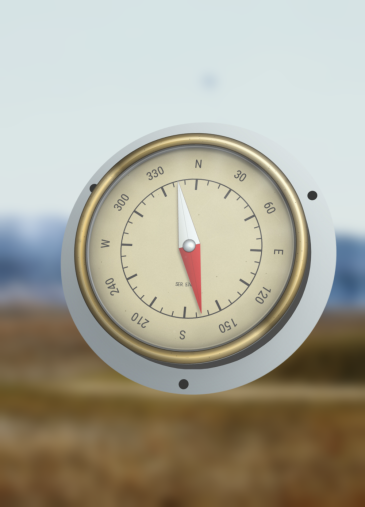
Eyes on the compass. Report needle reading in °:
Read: 165 °
